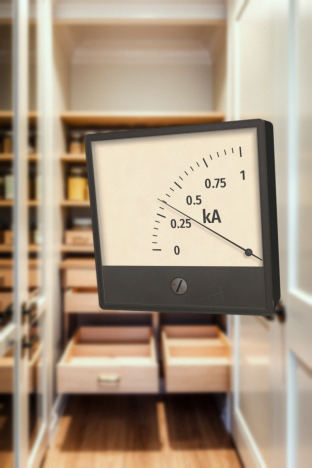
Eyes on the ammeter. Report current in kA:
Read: 0.35 kA
